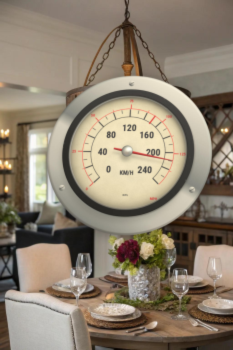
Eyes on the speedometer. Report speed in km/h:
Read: 210 km/h
